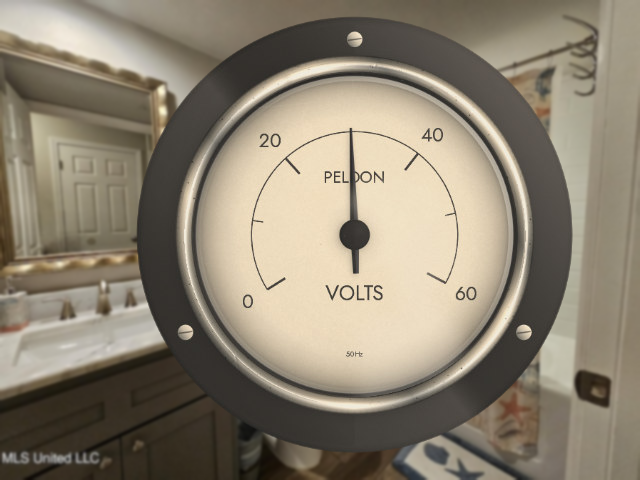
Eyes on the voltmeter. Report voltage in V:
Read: 30 V
